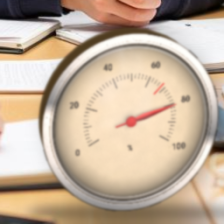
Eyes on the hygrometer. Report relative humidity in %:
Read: 80 %
